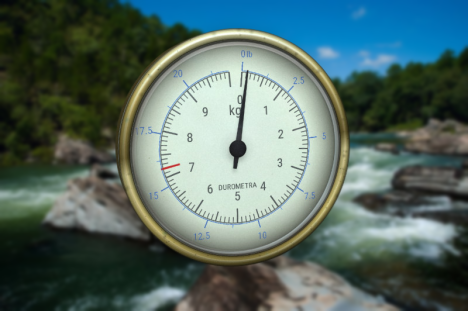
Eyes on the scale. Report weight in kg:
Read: 0.1 kg
